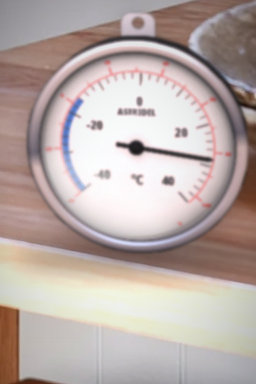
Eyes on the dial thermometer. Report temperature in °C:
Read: 28 °C
